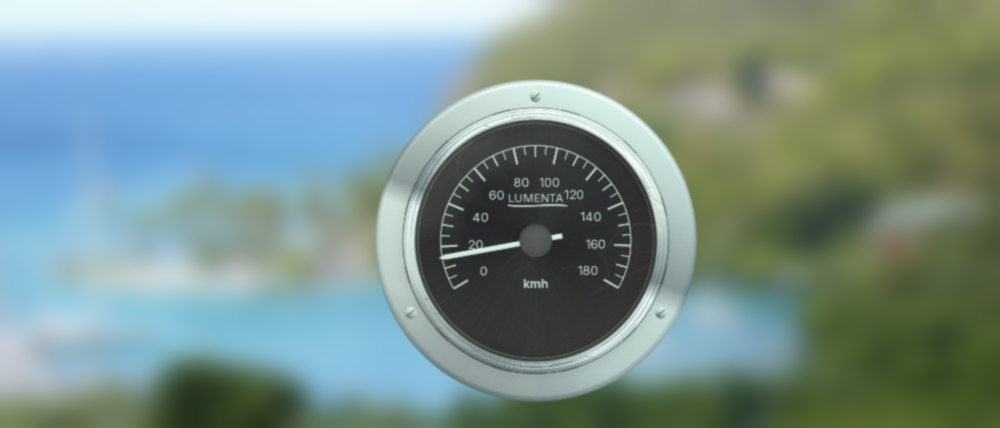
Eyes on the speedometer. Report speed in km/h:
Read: 15 km/h
